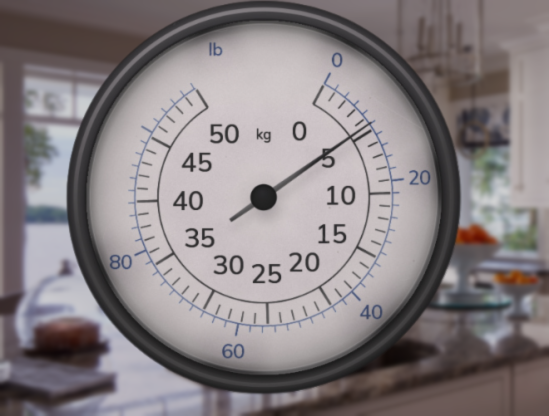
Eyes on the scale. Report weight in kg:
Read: 4.5 kg
